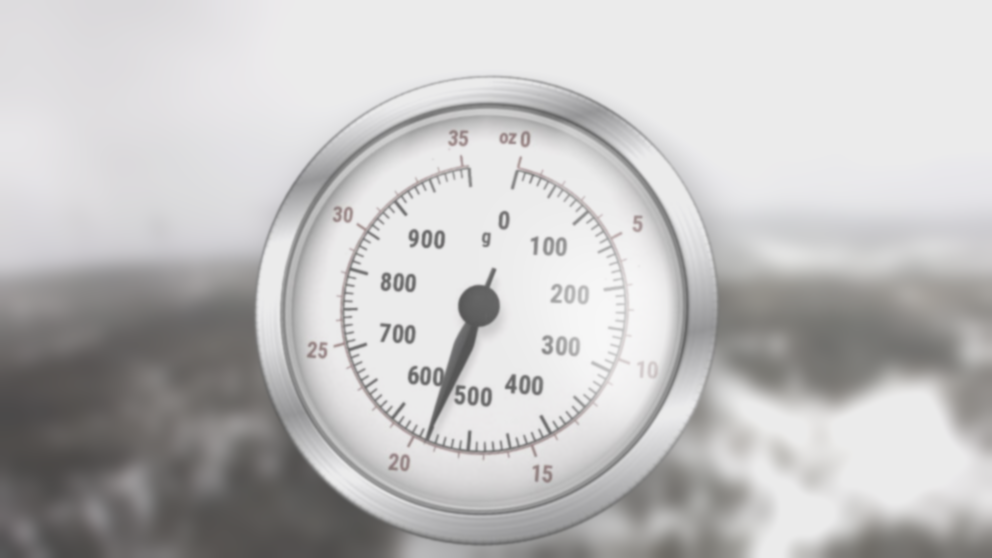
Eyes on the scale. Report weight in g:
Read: 550 g
